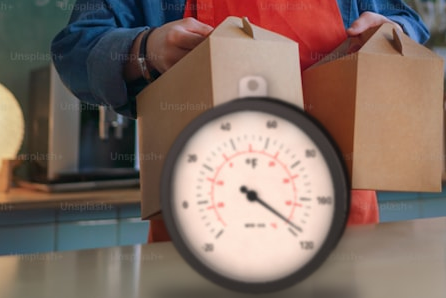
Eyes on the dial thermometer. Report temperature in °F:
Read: 116 °F
